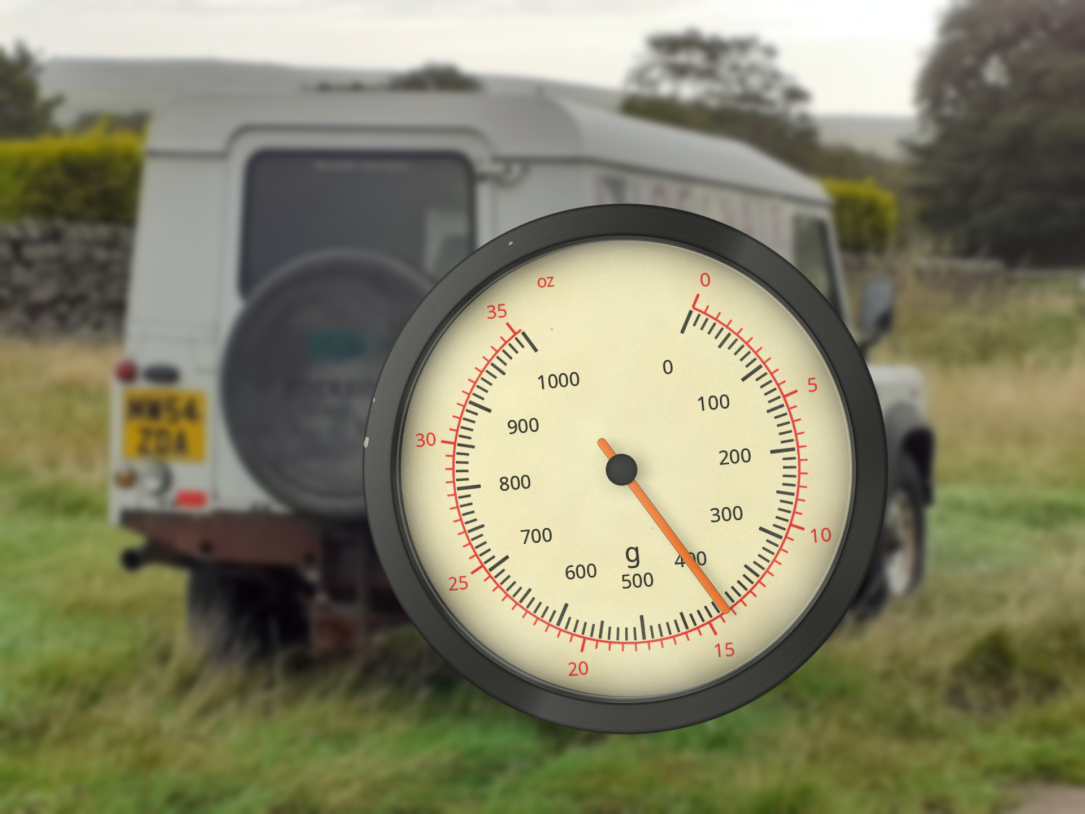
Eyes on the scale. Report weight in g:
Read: 400 g
